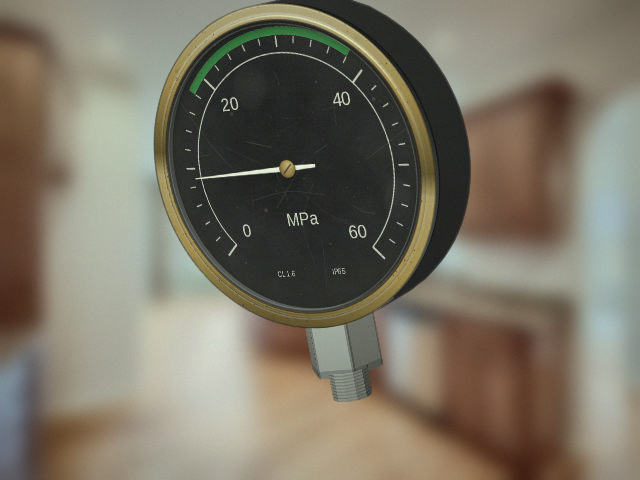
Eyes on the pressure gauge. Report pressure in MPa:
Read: 9 MPa
